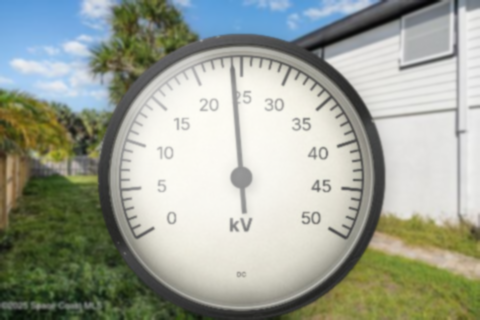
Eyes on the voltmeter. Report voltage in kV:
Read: 24 kV
